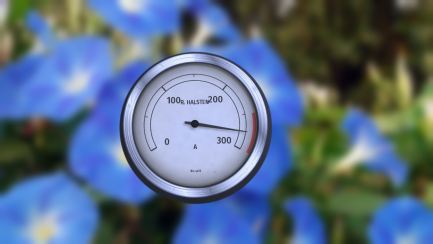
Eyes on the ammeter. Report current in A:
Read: 275 A
